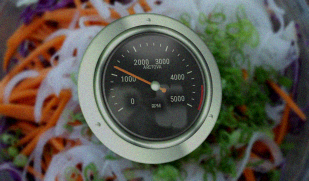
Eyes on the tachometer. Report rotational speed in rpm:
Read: 1200 rpm
